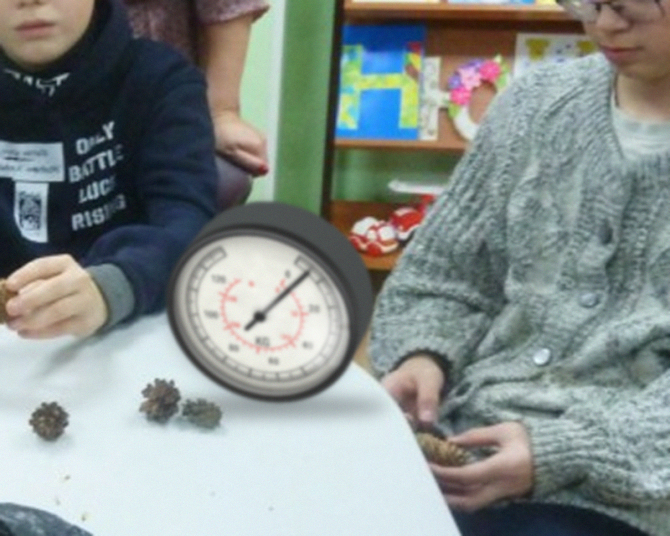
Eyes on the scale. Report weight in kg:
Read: 5 kg
